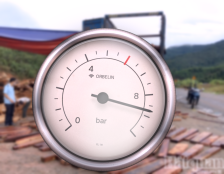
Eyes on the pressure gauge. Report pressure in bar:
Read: 8.75 bar
